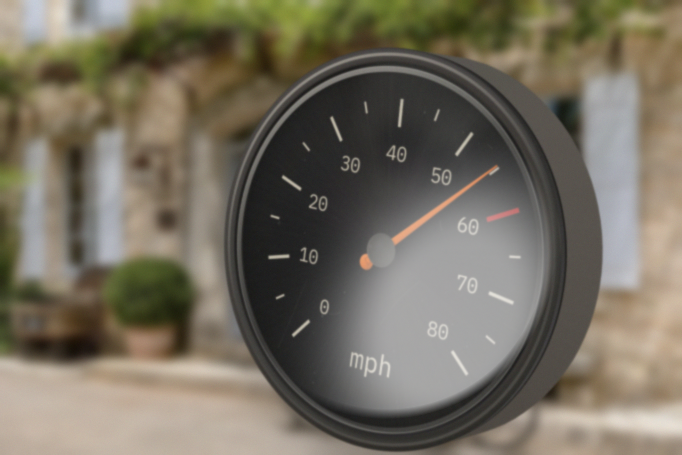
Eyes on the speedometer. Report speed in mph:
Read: 55 mph
